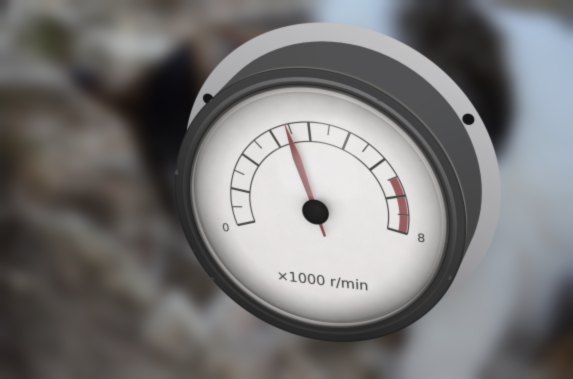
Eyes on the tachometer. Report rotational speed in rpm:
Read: 3500 rpm
